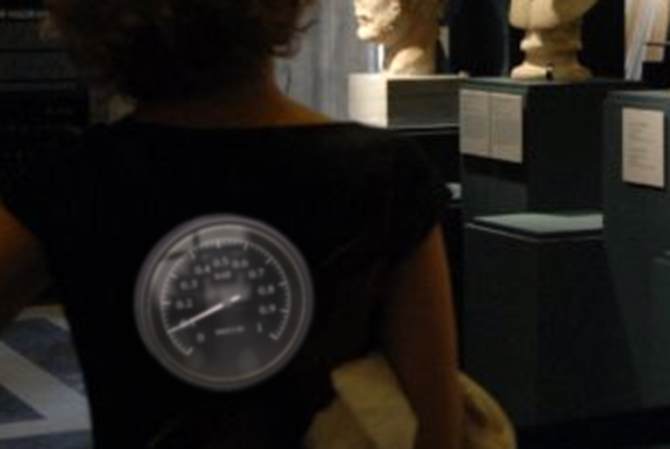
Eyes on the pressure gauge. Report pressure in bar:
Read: 0.1 bar
